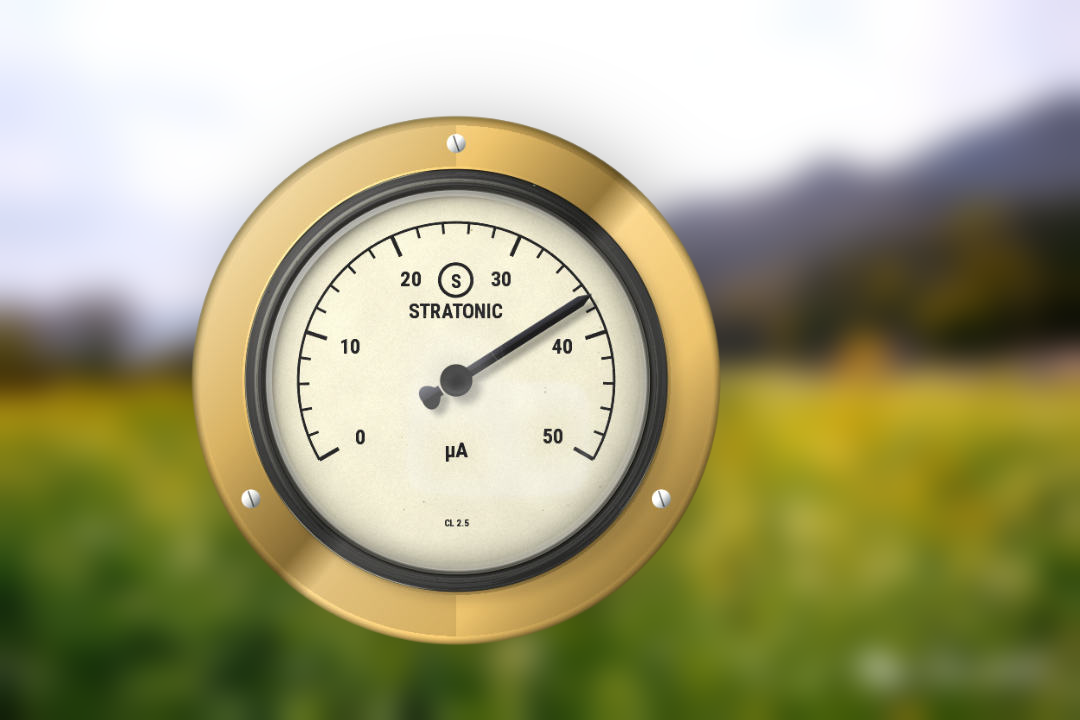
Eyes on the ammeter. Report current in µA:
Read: 37 µA
